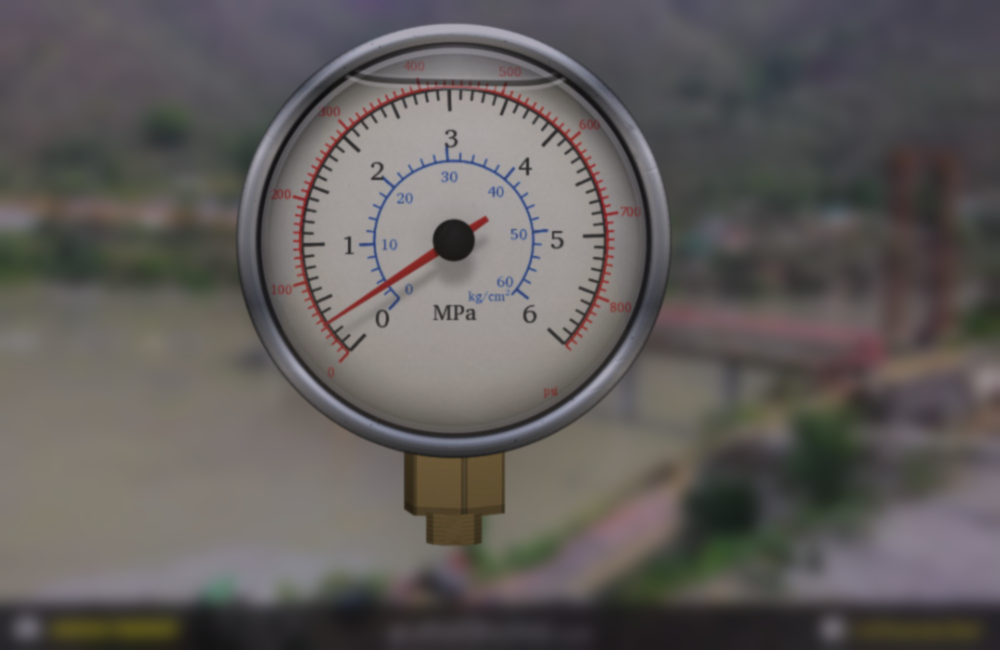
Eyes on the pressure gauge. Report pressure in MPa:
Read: 0.3 MPa
